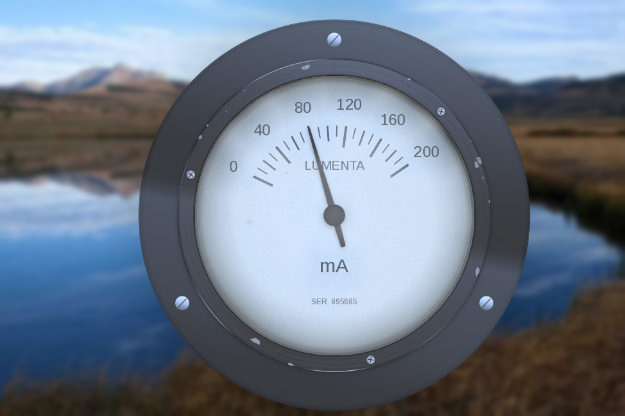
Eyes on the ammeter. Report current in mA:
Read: 80 mA
